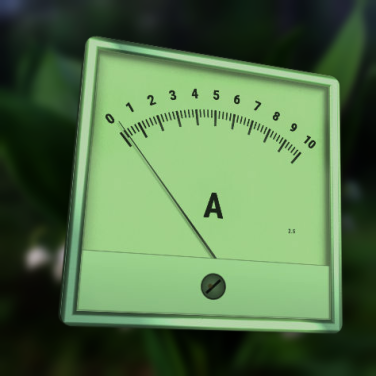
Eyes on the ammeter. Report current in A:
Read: 0.2 A
